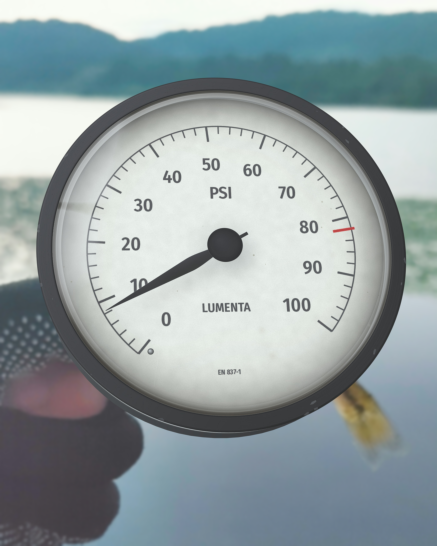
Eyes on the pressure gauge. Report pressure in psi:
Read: 8 psi
